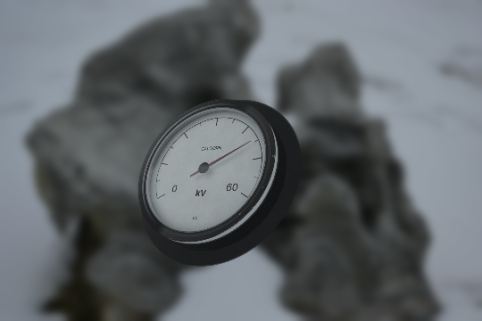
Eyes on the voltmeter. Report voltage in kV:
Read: 45 kV
